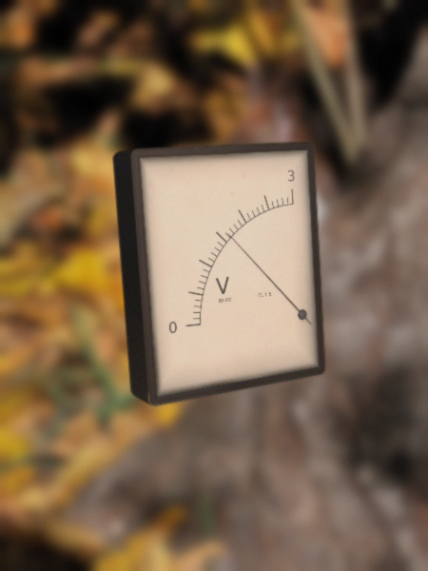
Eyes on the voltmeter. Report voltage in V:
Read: 1.6 V
